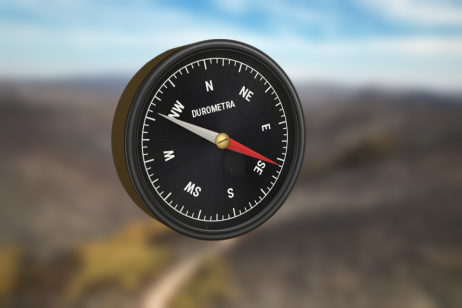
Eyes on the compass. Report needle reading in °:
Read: 125 °
